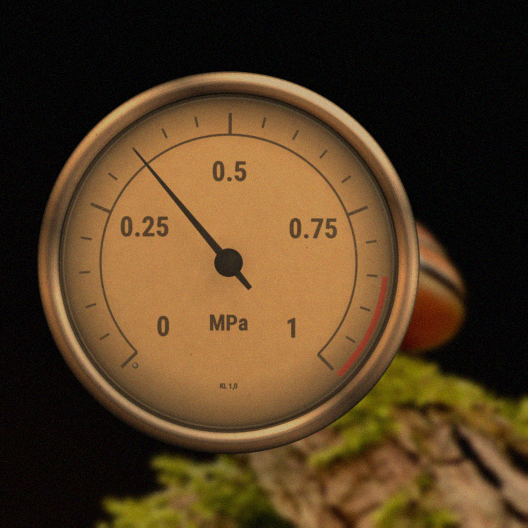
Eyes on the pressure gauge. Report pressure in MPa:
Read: 0.35 MPa
